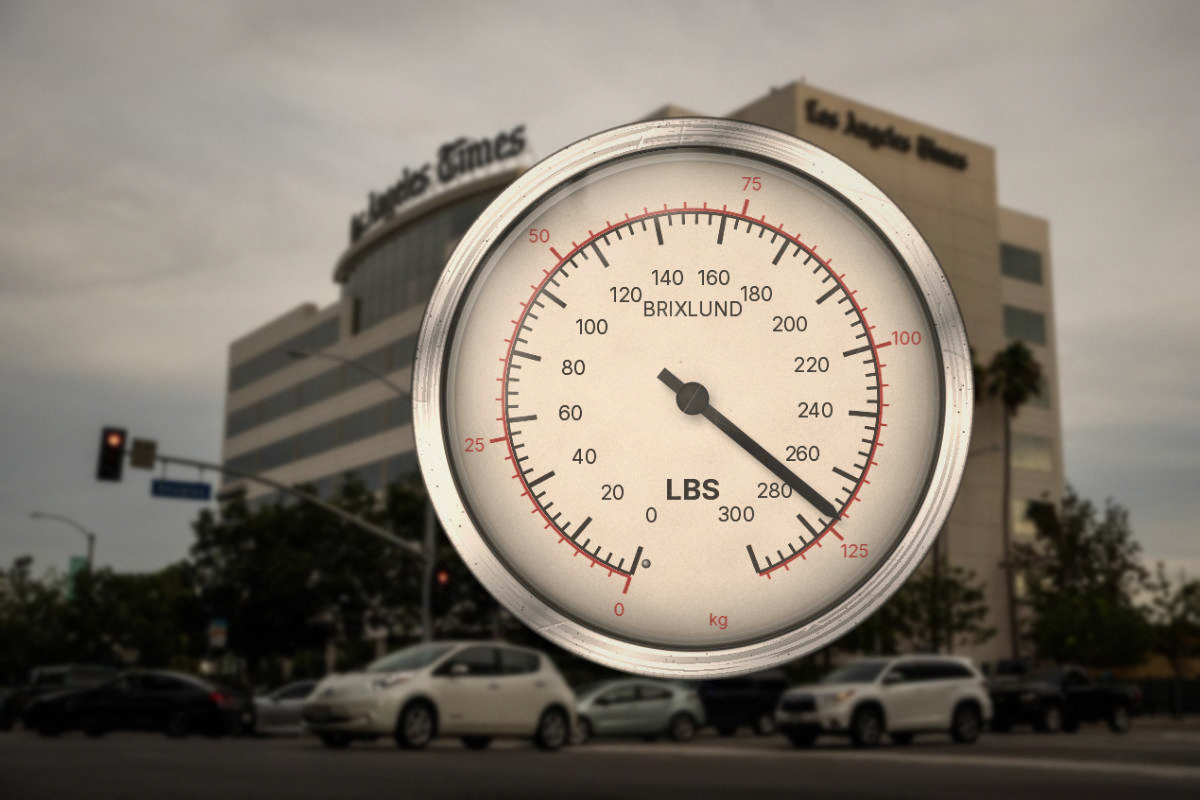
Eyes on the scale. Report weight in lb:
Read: 272 lb
